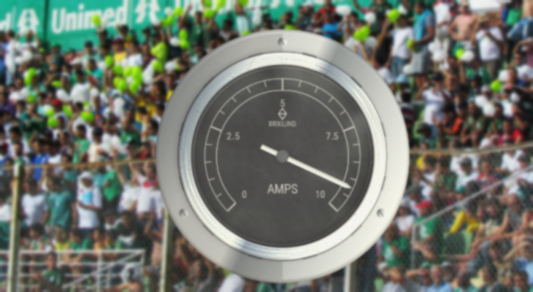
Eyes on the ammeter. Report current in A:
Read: 9.25 A
